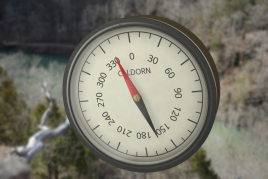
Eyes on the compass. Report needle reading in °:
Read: 340 °
